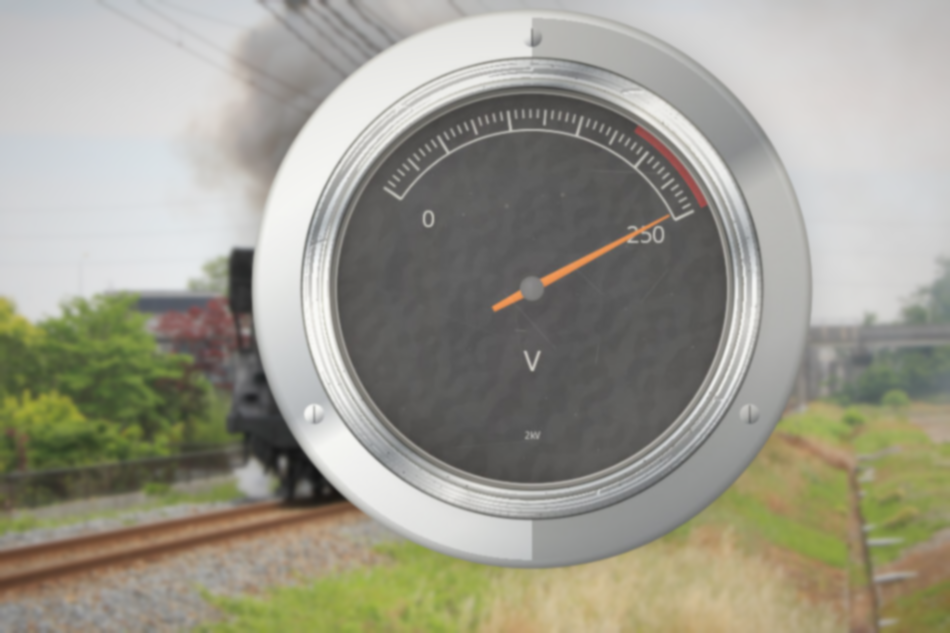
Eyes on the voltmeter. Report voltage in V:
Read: 245 V
